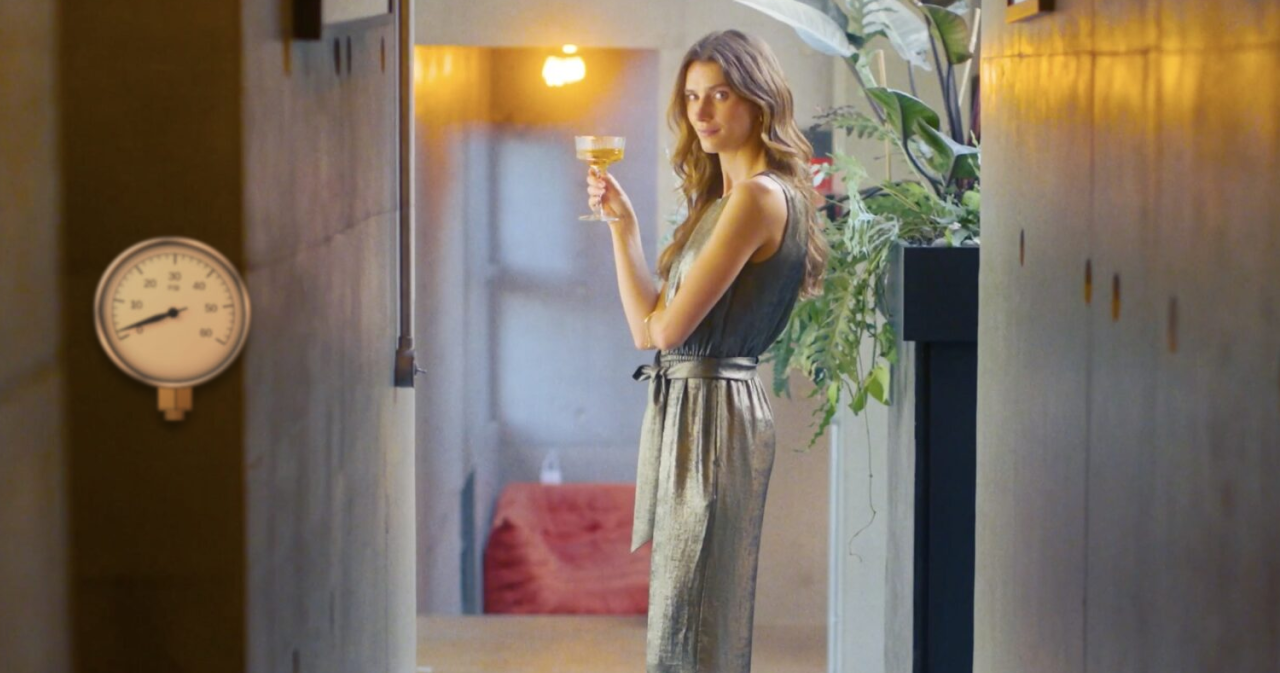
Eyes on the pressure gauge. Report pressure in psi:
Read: 2 psi
